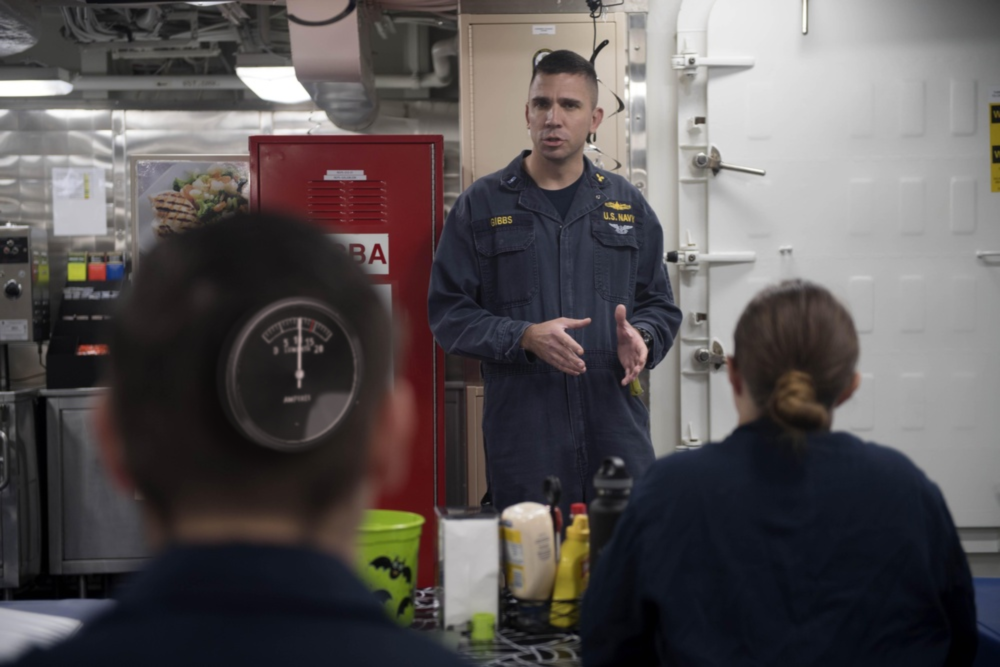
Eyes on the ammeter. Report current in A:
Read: 10 A
